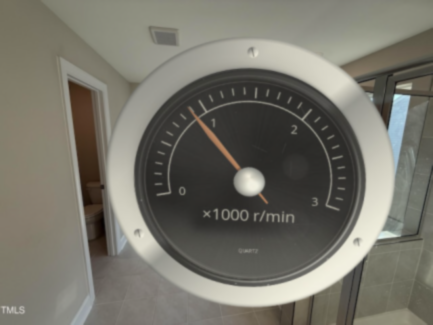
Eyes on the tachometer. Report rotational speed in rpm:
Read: 900 rpm
